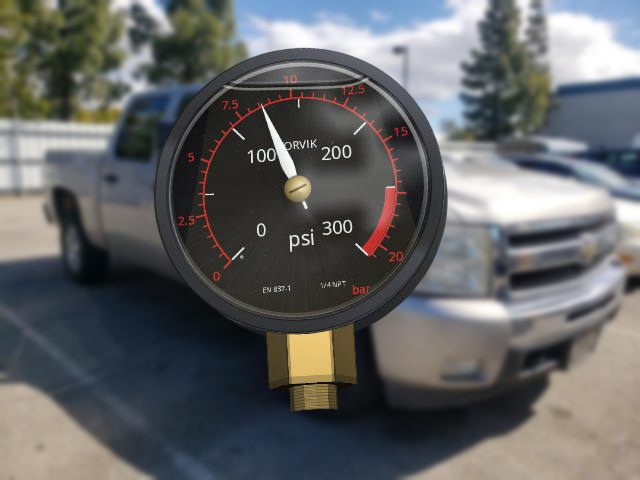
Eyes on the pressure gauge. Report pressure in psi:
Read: 125 psi
